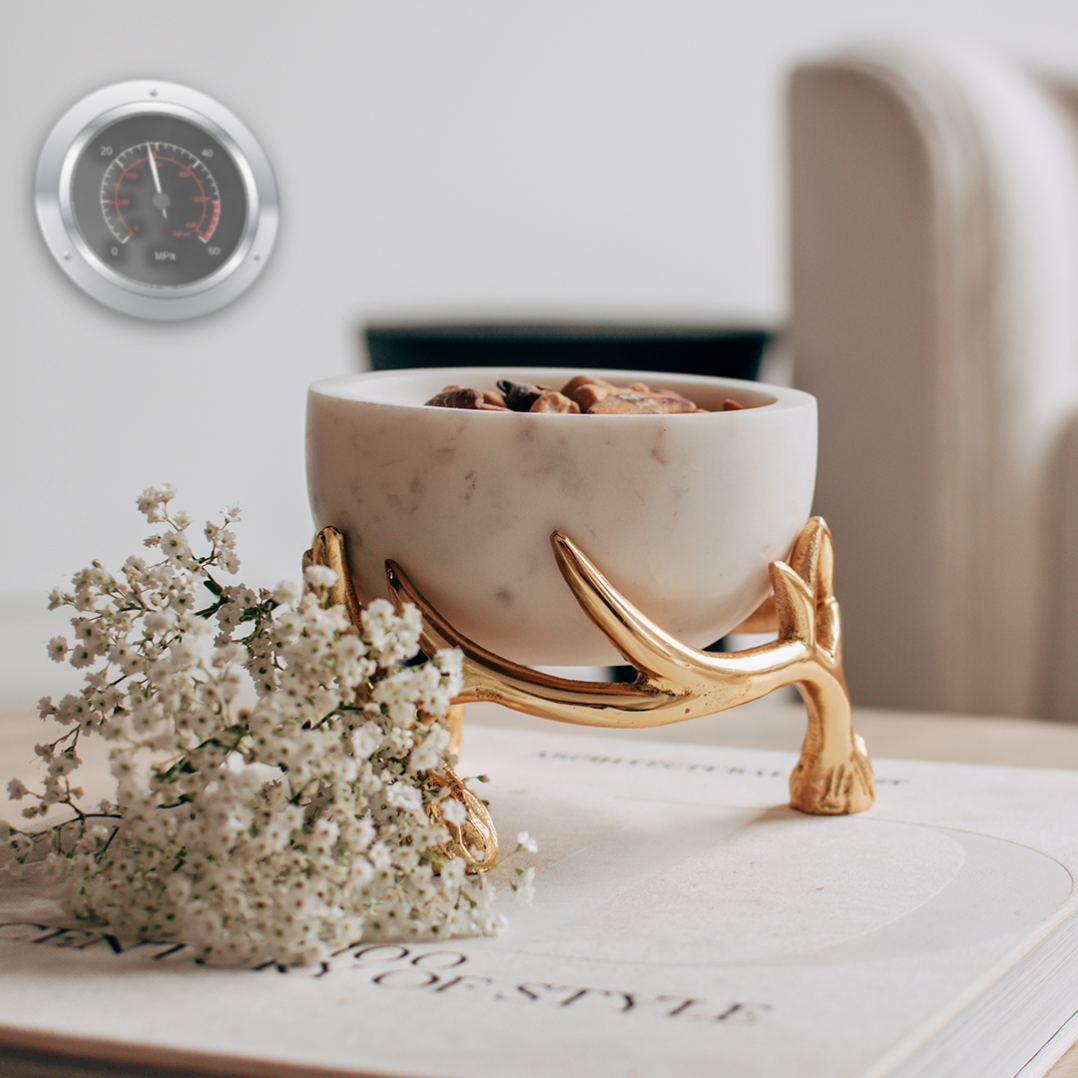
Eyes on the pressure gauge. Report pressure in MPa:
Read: 28 MPa
